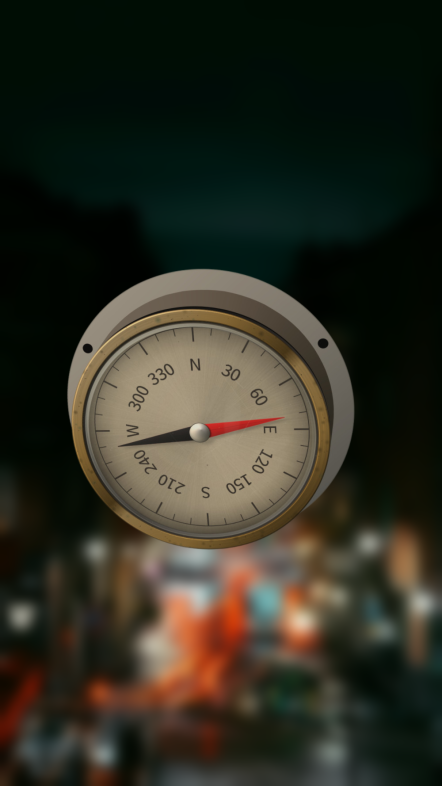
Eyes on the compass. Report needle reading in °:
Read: 80 °
